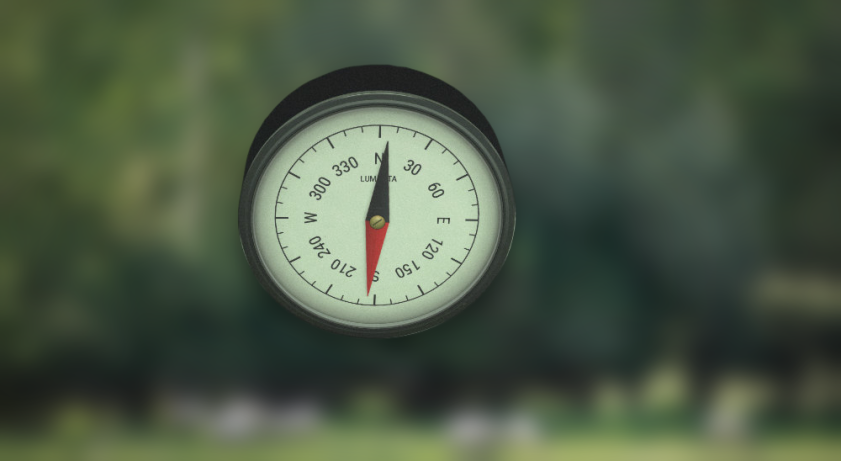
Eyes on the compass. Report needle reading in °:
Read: 185 °
